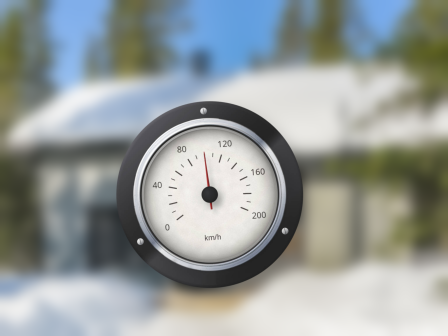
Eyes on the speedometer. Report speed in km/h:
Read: 100 km/h
